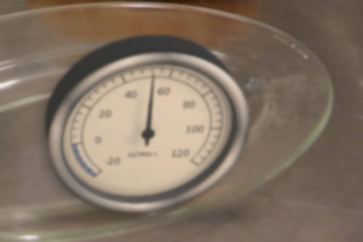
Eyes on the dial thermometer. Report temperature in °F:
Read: 52 °F
